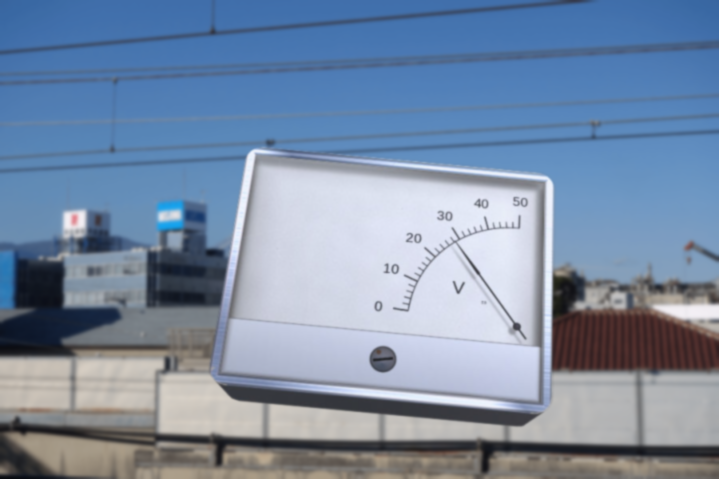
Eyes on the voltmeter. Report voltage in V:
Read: 28 V
